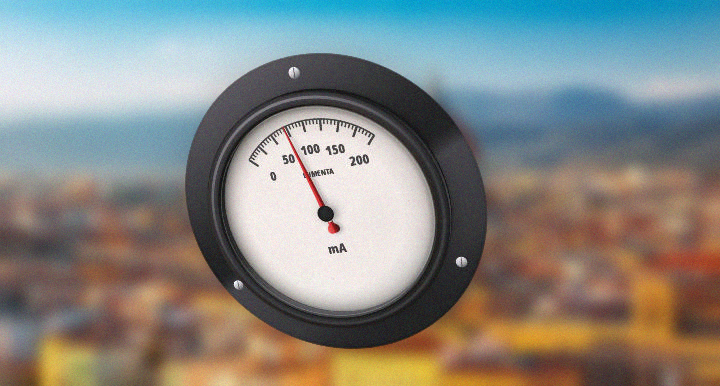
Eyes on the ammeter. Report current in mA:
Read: 75 mA
